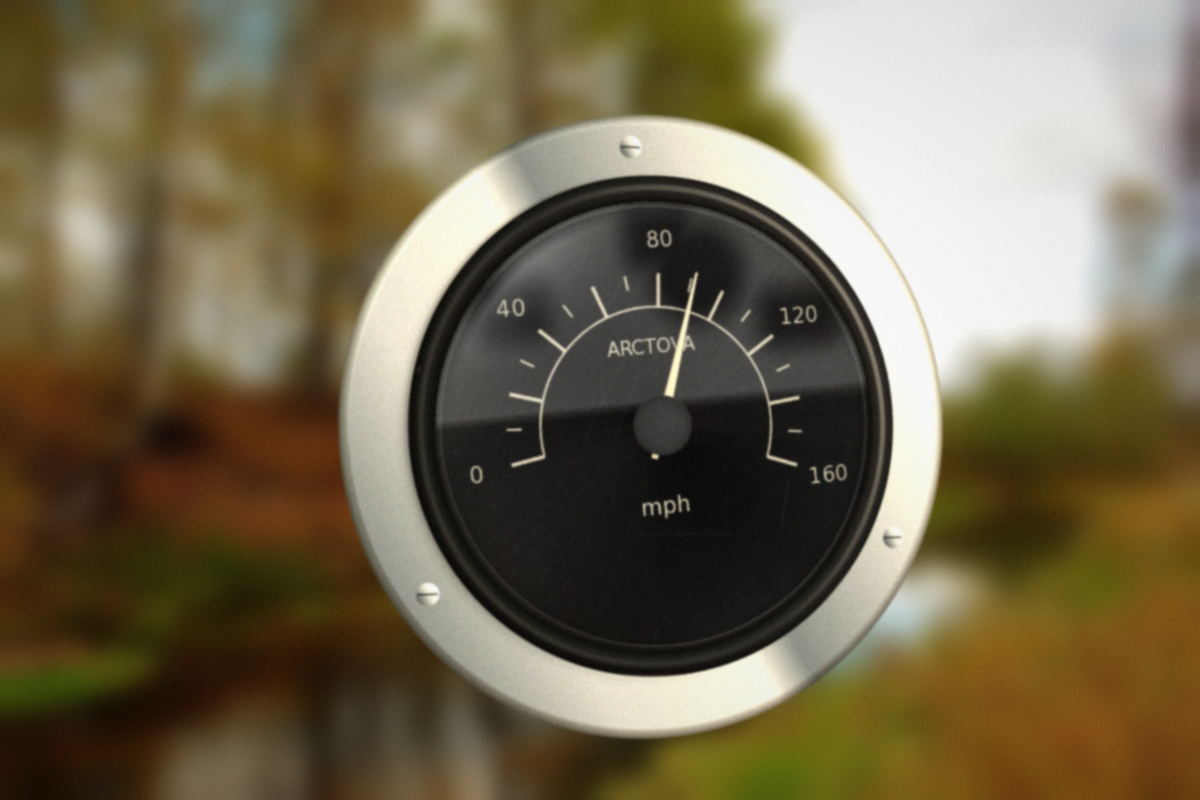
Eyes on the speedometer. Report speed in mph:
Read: 90 mph
